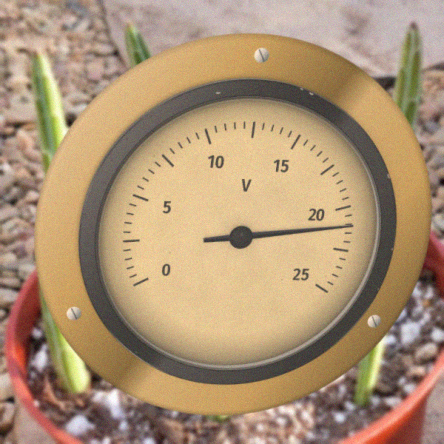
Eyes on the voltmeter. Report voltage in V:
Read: 21 V
